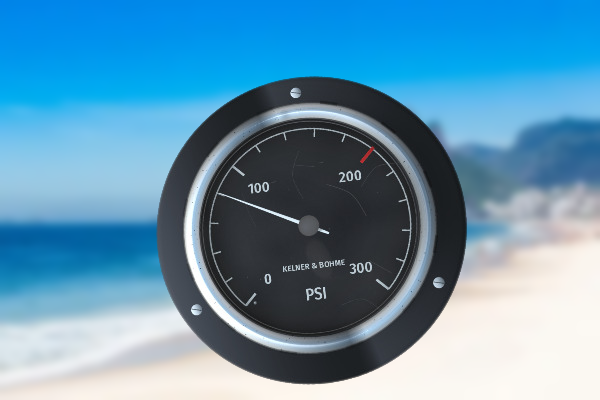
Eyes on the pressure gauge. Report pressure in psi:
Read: 80 psi
